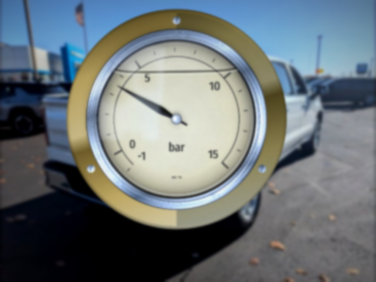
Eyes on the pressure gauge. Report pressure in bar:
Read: 3.5 bar
